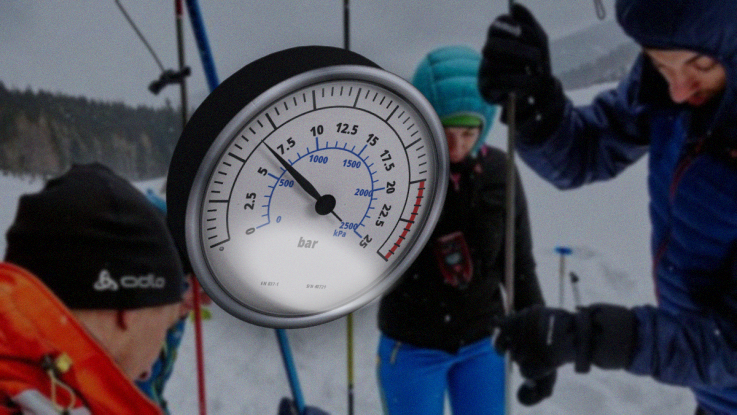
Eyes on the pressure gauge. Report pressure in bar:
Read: 6.5 bar
